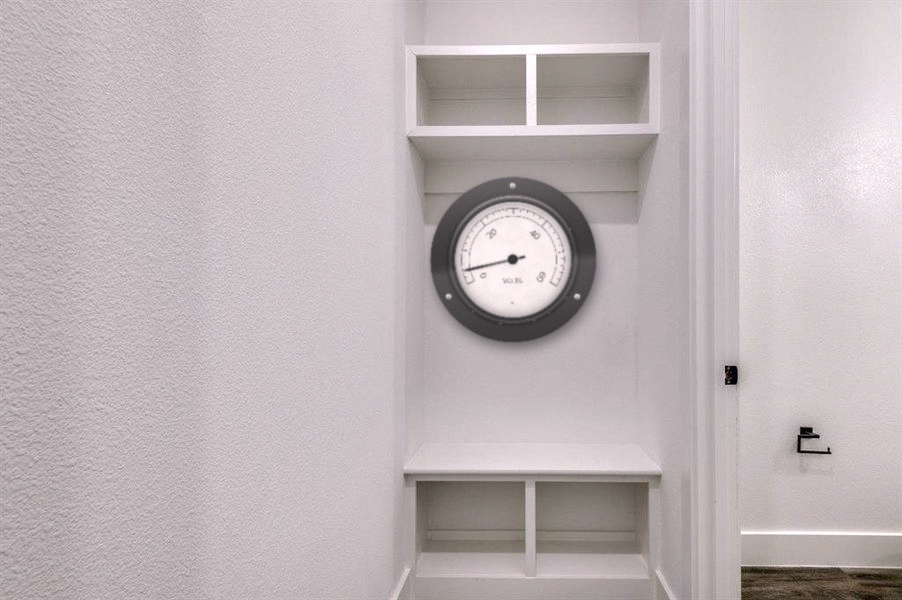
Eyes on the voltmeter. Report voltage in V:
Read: 4 V
